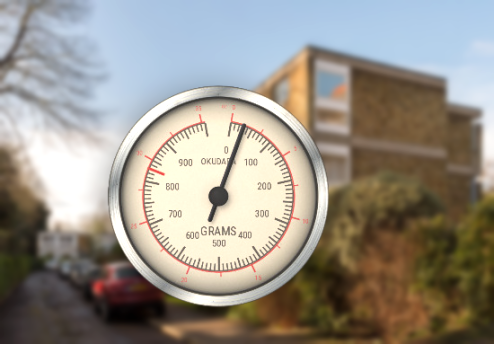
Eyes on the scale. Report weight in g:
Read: 30 g
